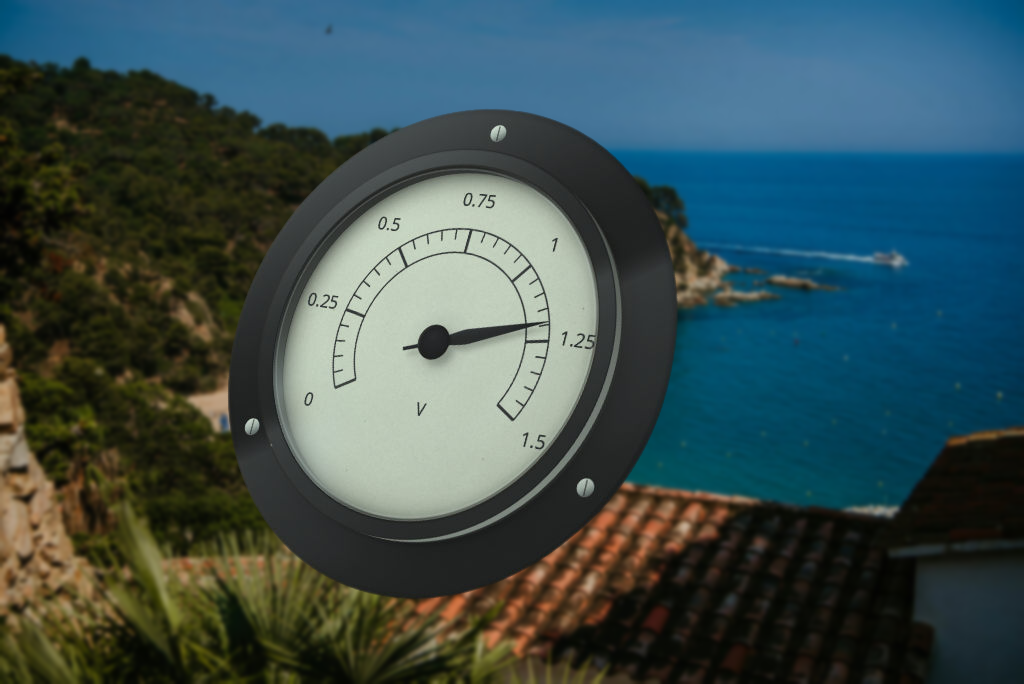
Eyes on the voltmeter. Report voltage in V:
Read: 1.2 V
